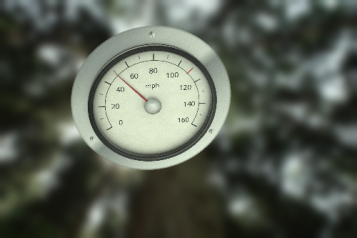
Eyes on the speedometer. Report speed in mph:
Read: 50 mph
